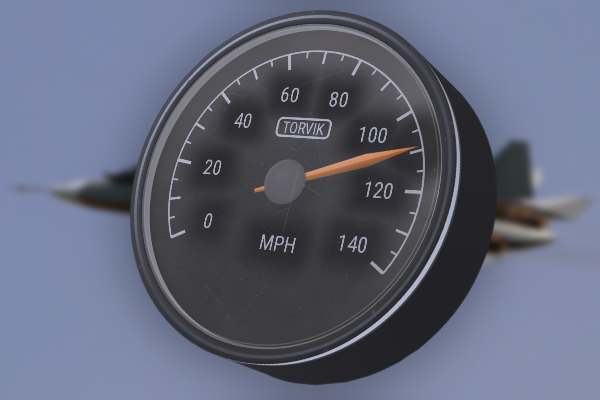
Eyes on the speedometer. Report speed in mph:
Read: 110 mph
